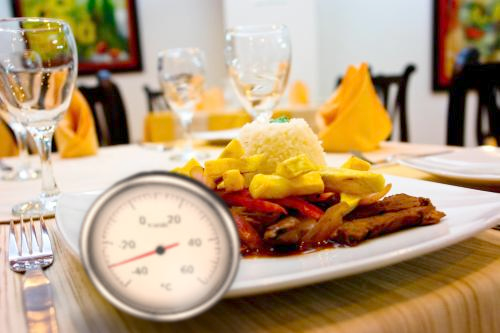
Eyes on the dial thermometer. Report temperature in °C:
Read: -30 °C
